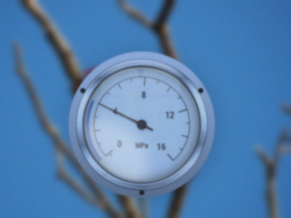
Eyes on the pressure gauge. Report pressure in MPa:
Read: 4 MPa
